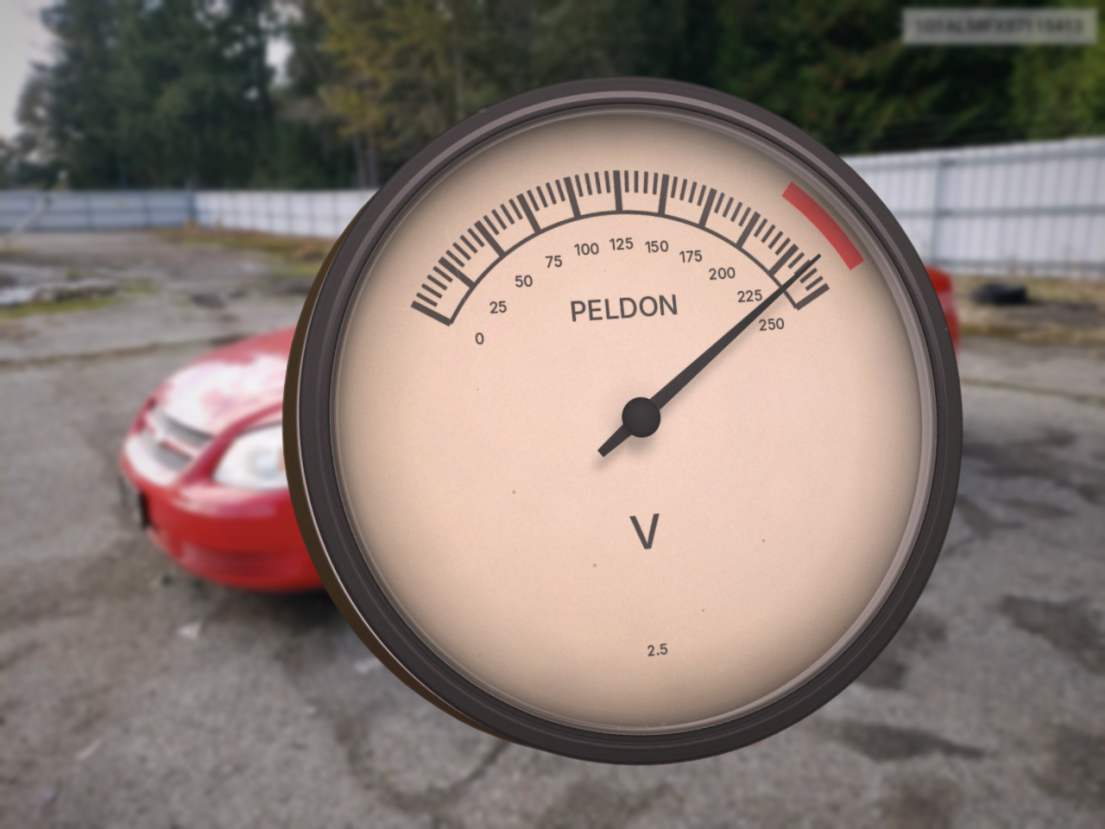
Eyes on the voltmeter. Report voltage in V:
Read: 235 V
